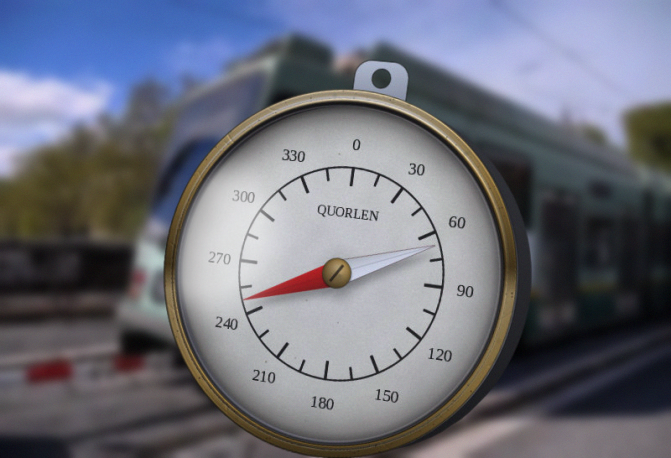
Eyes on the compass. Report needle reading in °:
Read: 247.5 °
